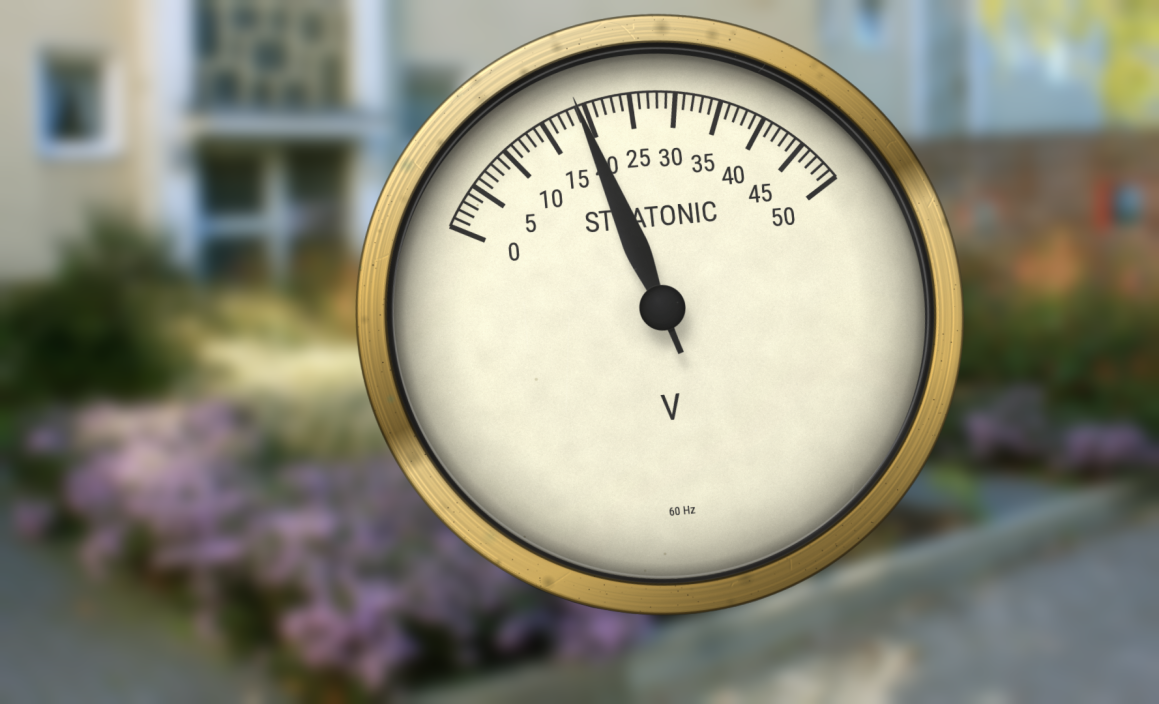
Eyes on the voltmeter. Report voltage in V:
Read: 19 V
